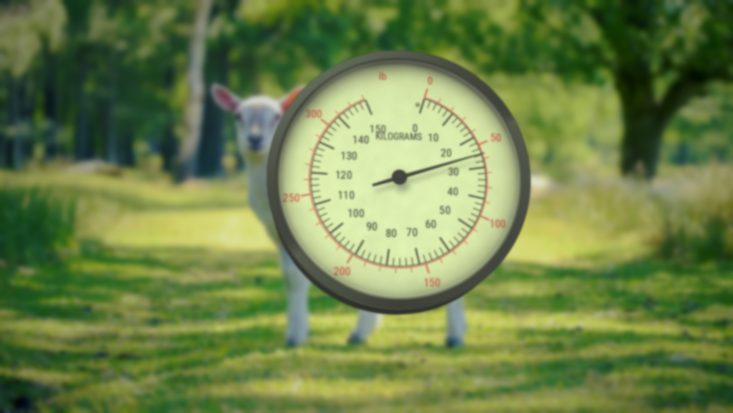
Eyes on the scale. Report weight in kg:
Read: 26 kg
